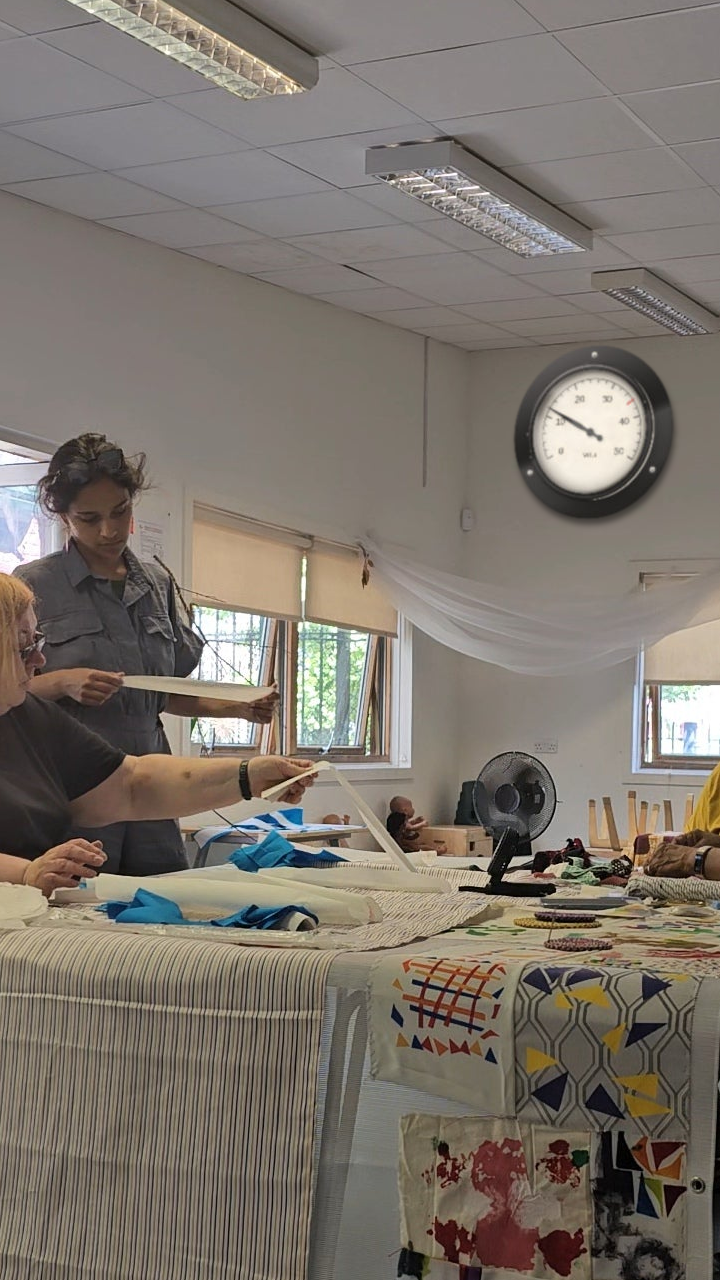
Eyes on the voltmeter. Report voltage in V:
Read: 12 V
